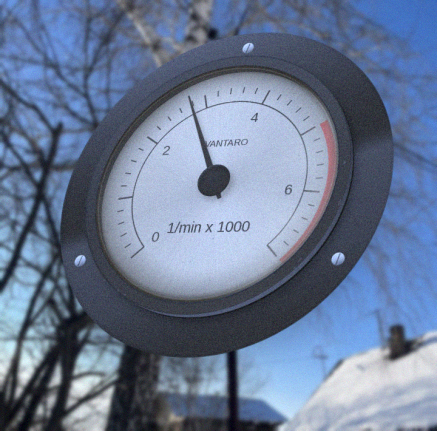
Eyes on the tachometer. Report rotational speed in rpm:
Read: 2800 rpm
